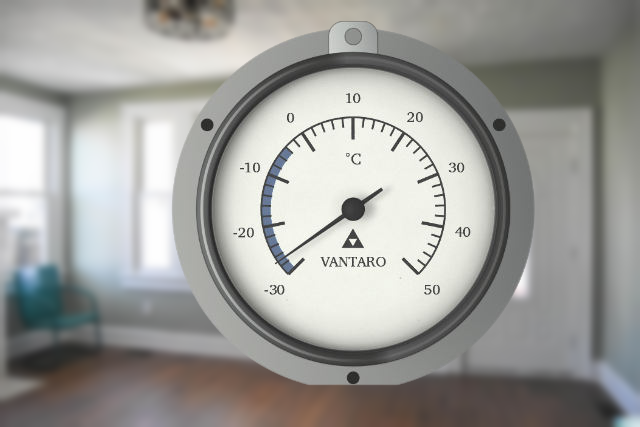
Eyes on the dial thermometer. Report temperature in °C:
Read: -27 °C
